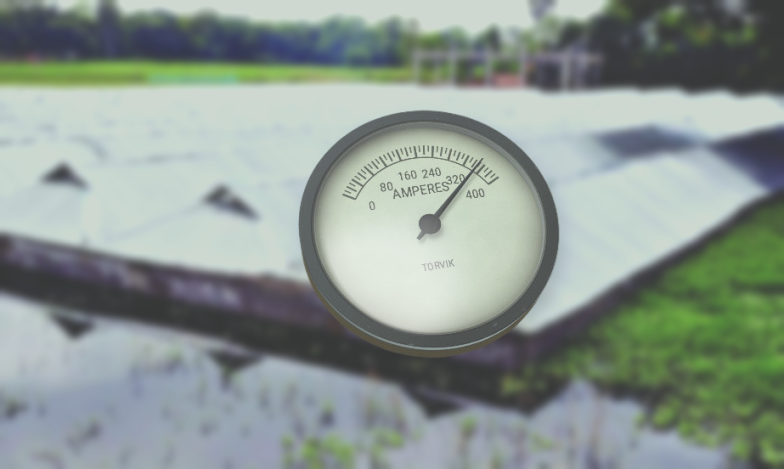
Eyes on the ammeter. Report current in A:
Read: 350 A
